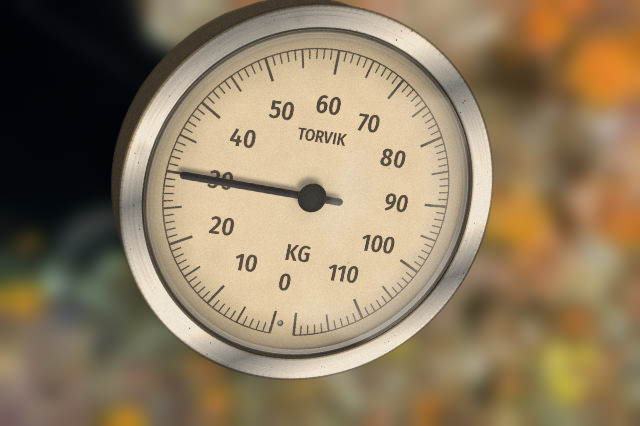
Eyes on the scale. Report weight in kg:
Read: 30 kg
